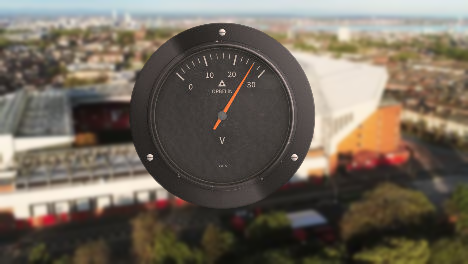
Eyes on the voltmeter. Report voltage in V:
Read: 26 V
